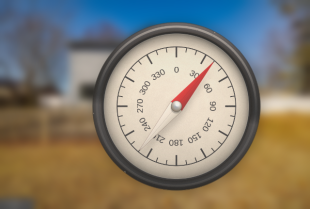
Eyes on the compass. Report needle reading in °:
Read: 40 °
